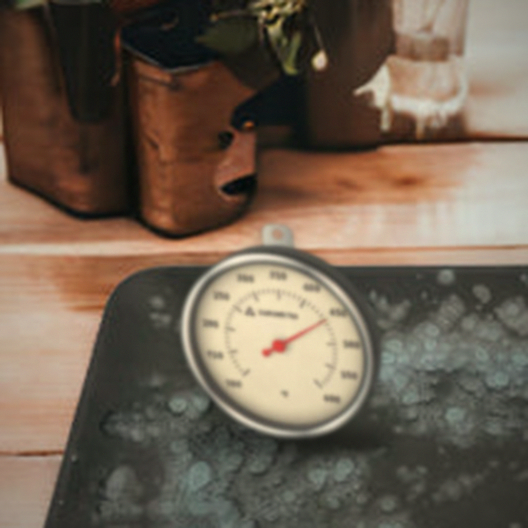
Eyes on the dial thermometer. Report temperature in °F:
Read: 450 °F
